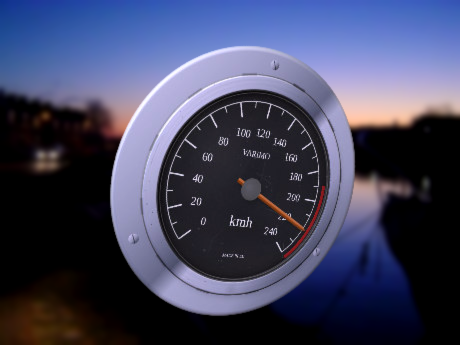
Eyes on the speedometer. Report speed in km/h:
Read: 220 km/h
